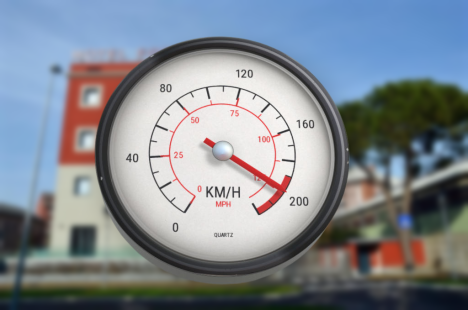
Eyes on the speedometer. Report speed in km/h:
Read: 200 km/h
